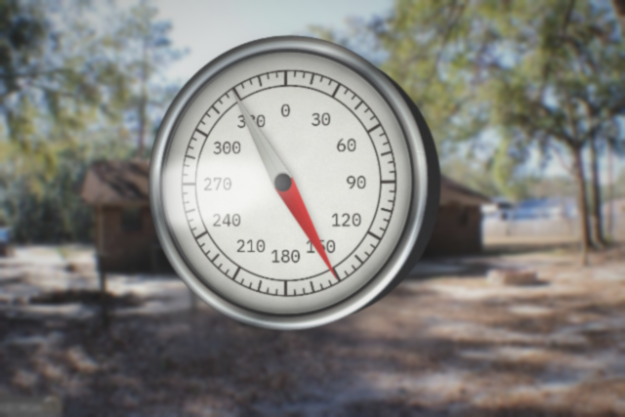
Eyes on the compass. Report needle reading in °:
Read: 150 °
